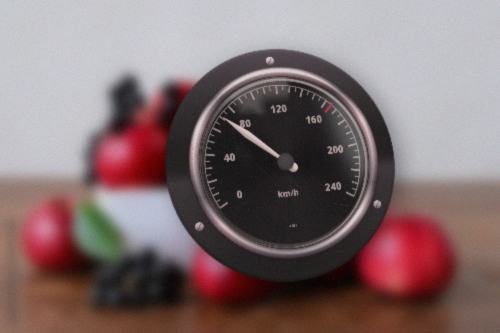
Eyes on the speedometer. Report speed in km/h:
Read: 70 km/h
